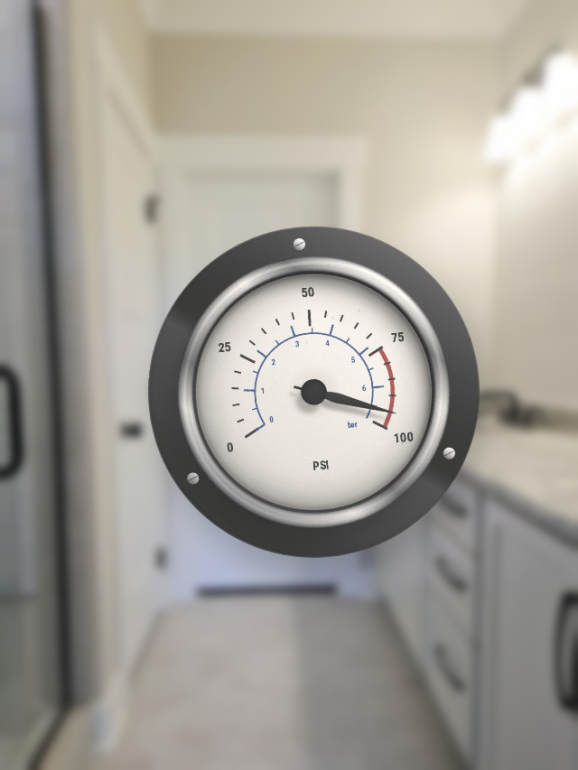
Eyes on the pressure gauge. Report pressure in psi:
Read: 95 psi
